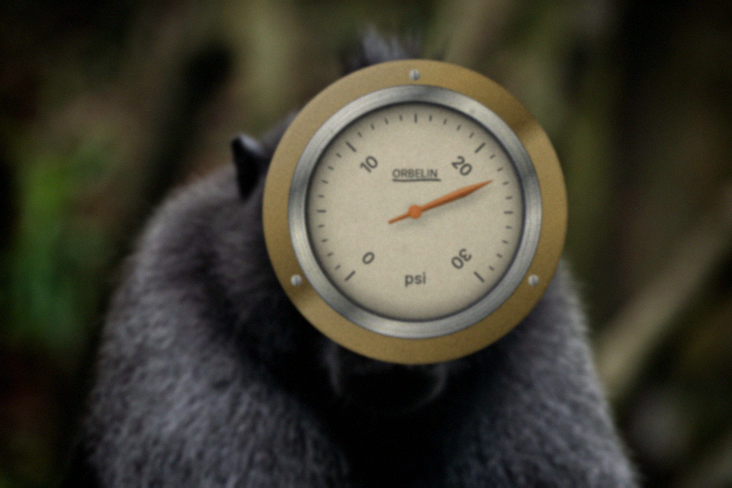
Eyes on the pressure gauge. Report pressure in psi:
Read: 22.5 psi
